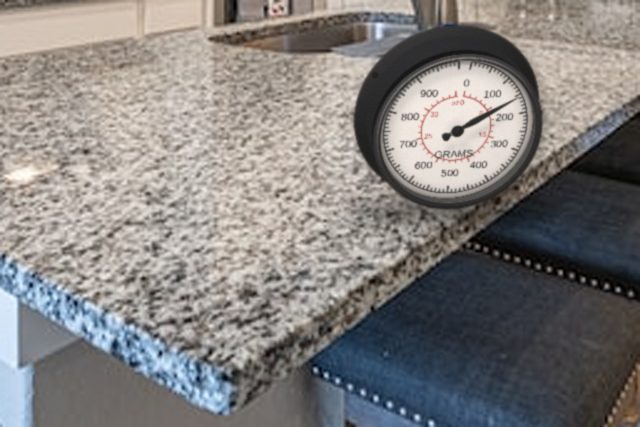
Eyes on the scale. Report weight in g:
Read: 150 g
